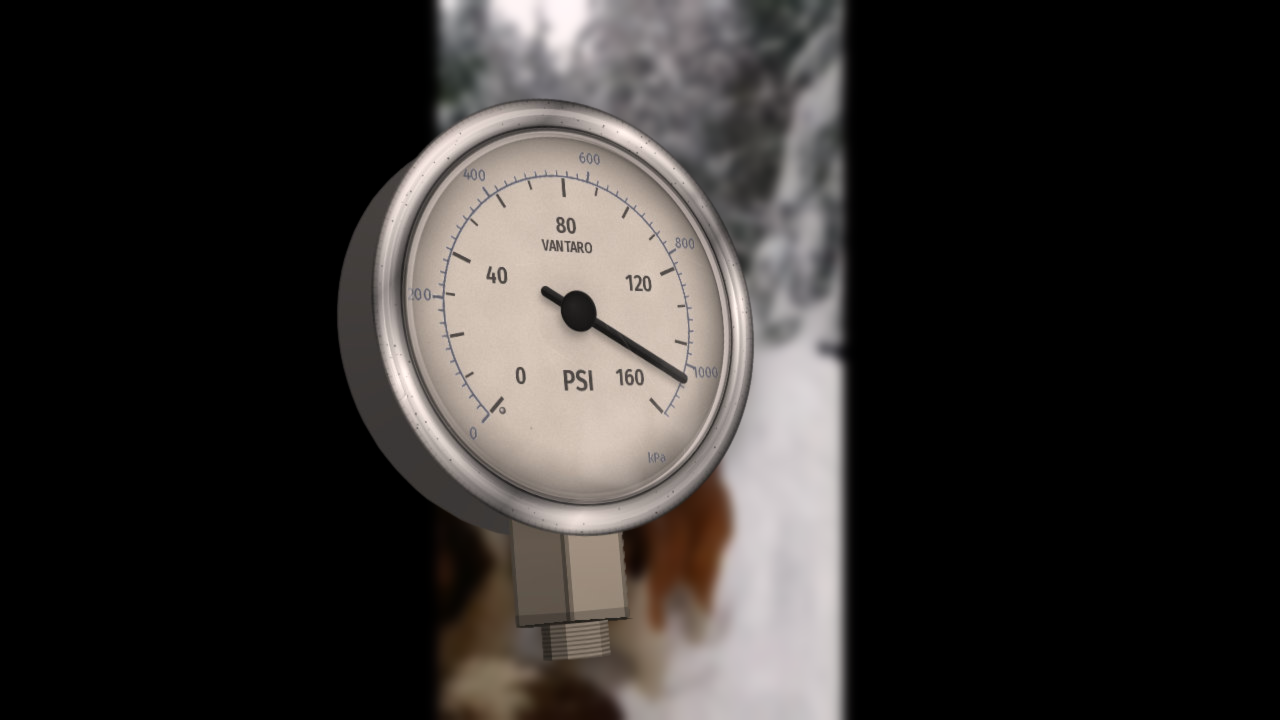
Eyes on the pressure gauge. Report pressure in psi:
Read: 150 psi
